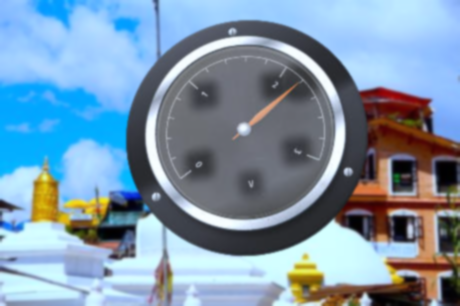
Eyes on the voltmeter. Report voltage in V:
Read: 2.2 V
